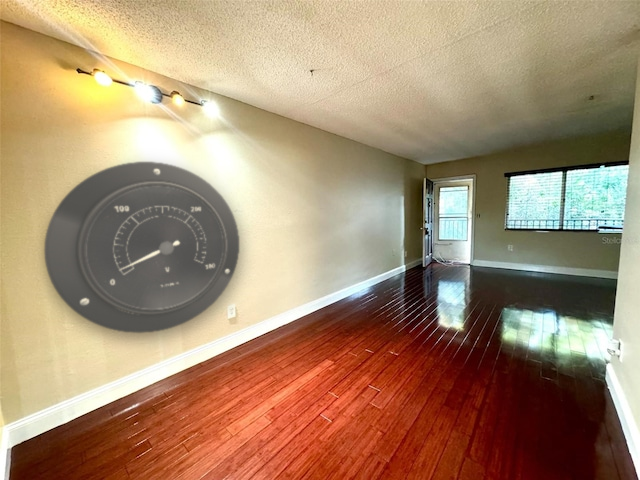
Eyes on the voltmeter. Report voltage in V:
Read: 10 V
